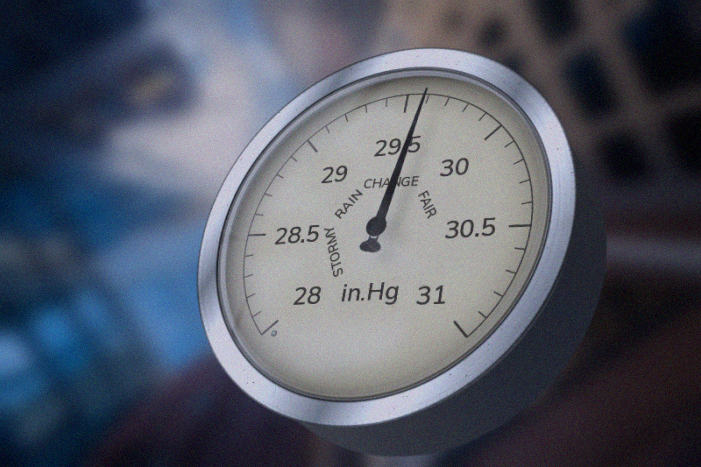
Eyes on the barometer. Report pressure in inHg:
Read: 29.6 inHg
